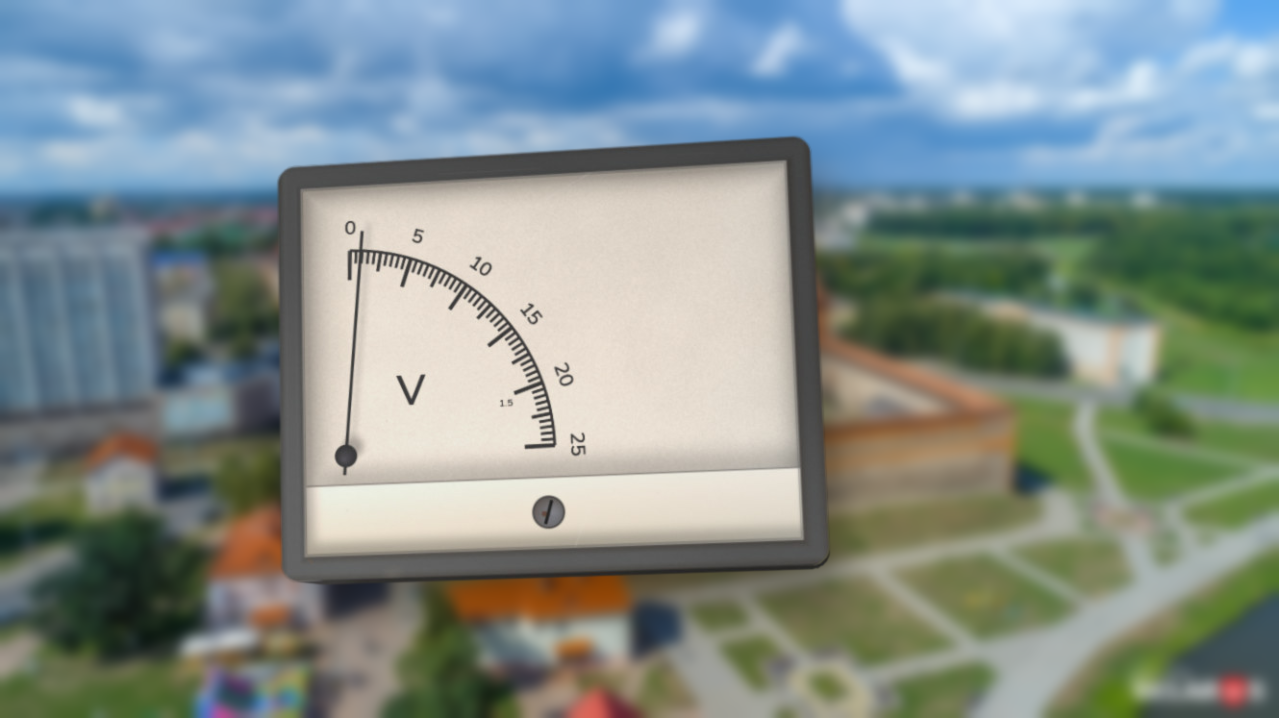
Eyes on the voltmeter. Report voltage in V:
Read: 1 V
